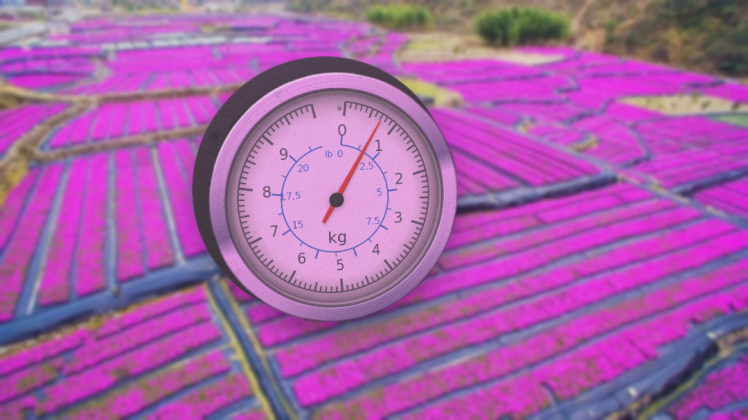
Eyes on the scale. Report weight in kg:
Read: 0.7 kg
